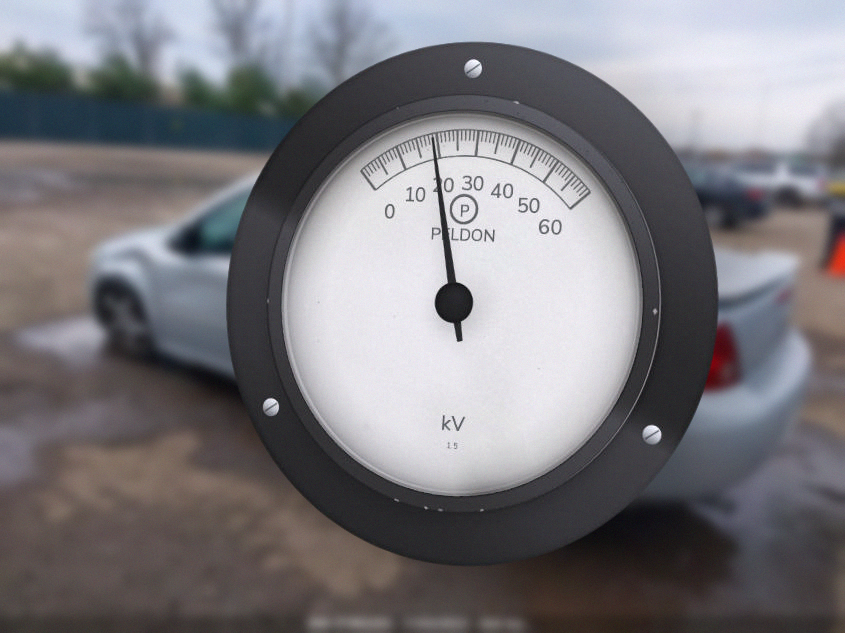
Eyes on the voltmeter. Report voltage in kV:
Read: 20 kV
